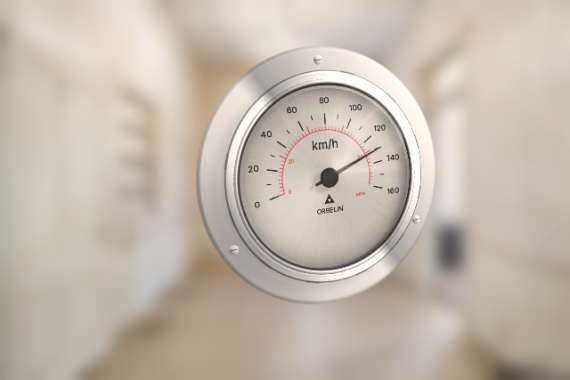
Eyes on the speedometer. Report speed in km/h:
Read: 130 km/h
